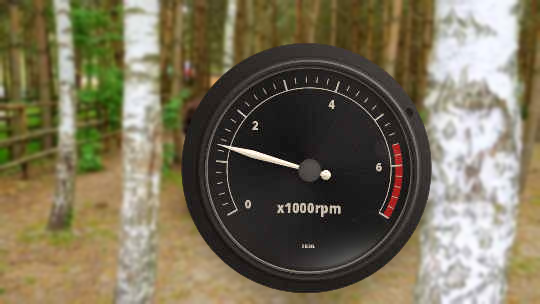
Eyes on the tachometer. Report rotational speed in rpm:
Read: 1300 rpm
